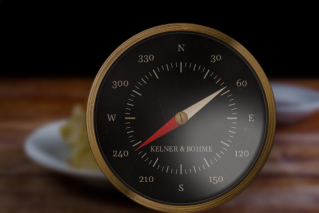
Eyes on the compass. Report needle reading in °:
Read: 235 °
